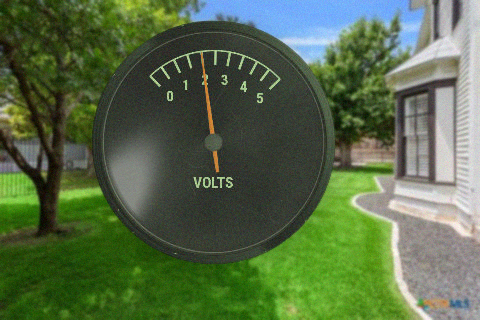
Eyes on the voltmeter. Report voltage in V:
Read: 2 V
